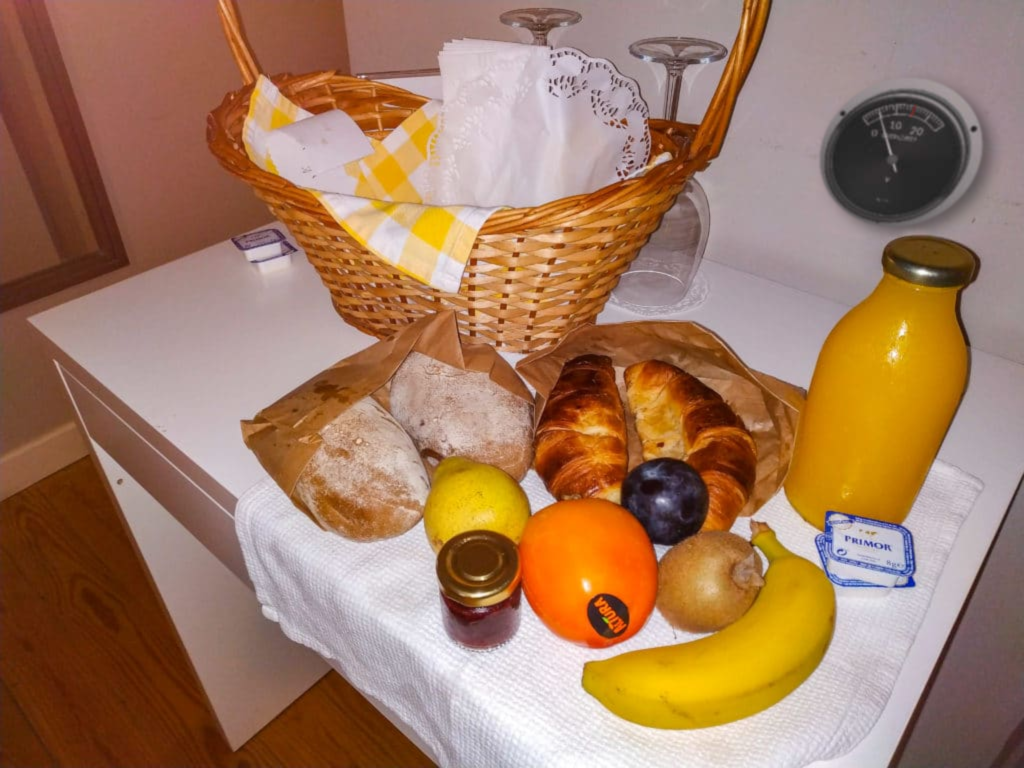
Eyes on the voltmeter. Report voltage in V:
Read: 5 V
